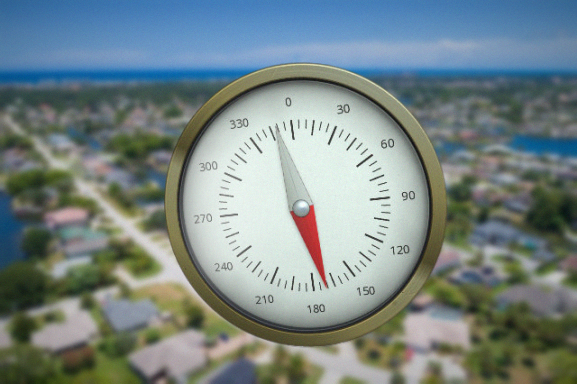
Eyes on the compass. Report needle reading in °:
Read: 170 °
